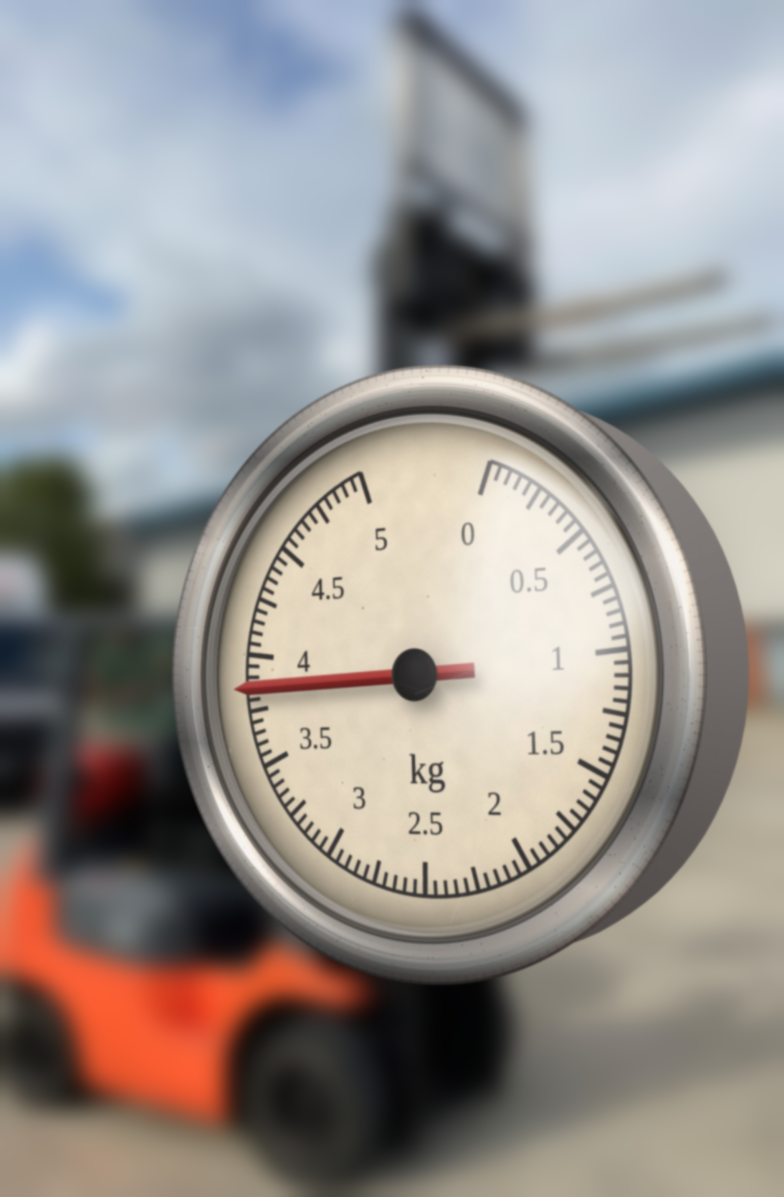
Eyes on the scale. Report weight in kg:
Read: 3.85 kg
